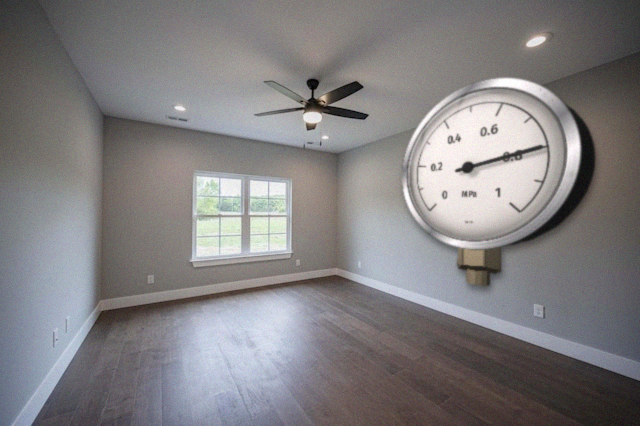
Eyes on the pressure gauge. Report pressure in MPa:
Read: 0.8 MPa
